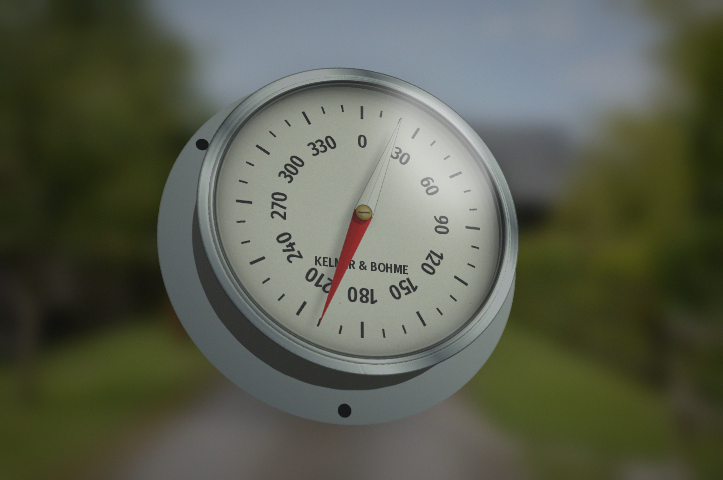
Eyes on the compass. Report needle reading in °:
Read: 200 °
